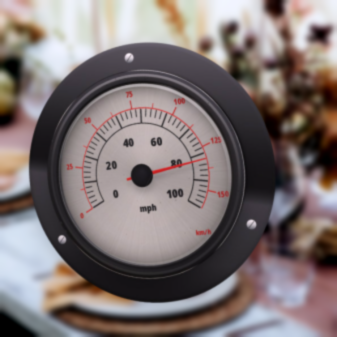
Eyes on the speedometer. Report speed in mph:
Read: 82 mph
